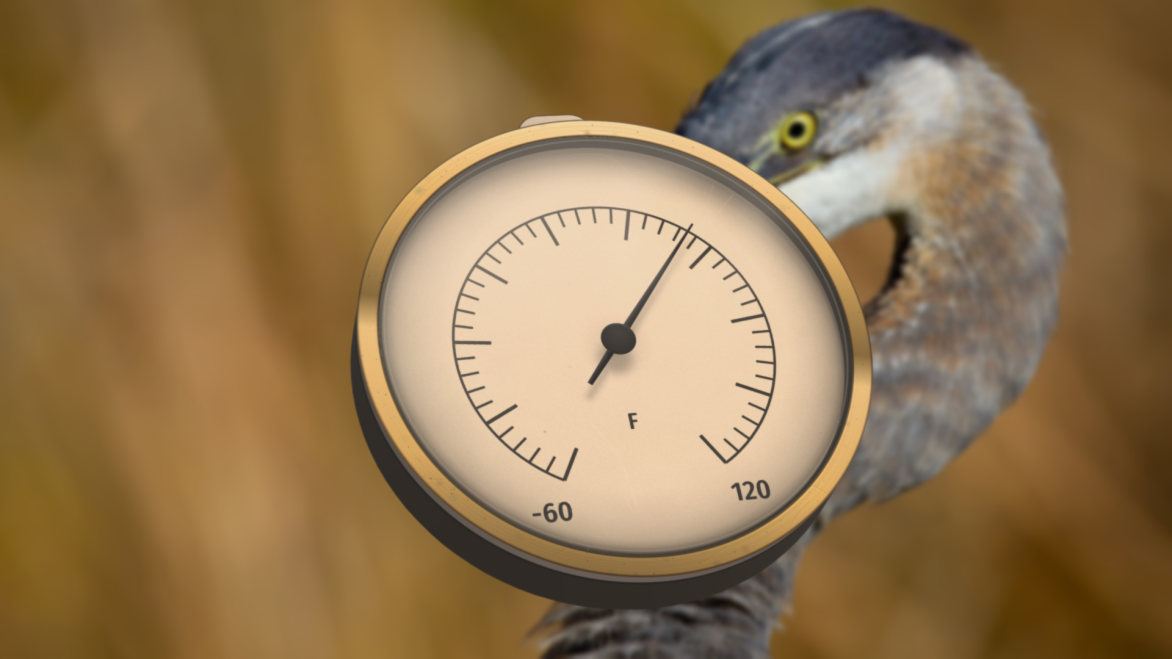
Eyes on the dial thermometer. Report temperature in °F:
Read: 54 °F
